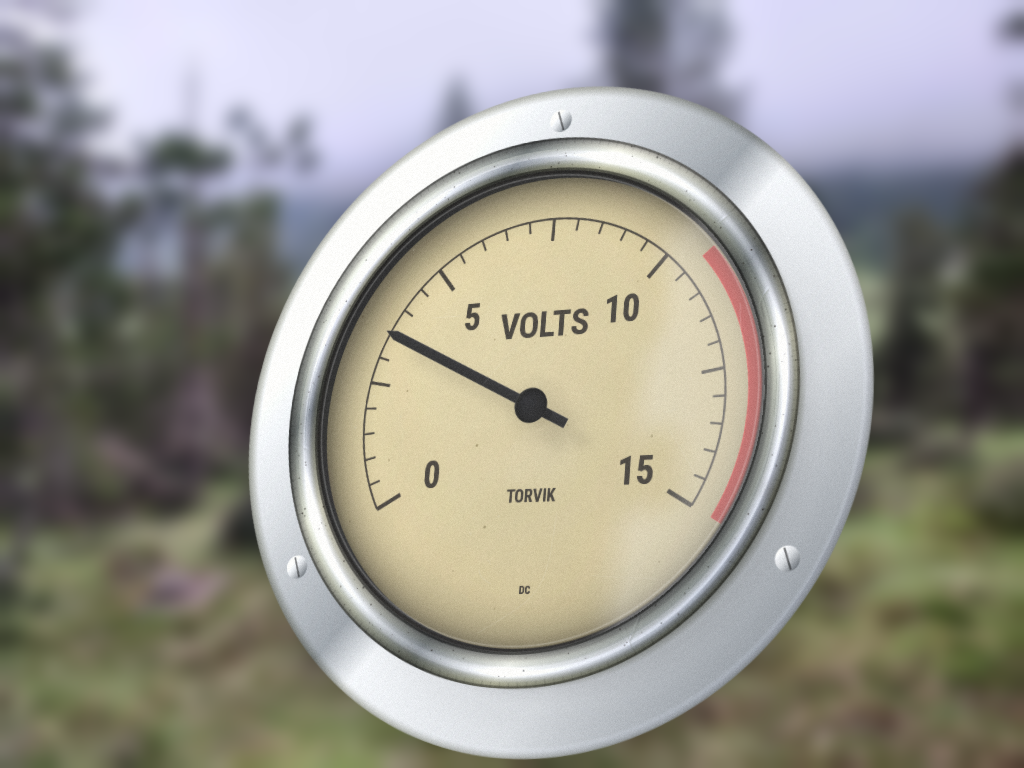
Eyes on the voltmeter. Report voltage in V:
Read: 3.5 V
